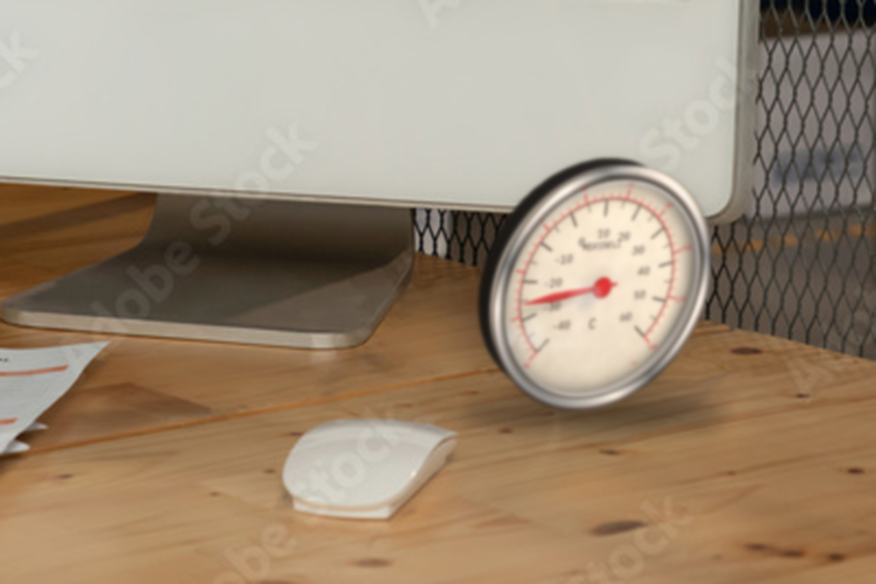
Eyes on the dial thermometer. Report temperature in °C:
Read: -25 °C
